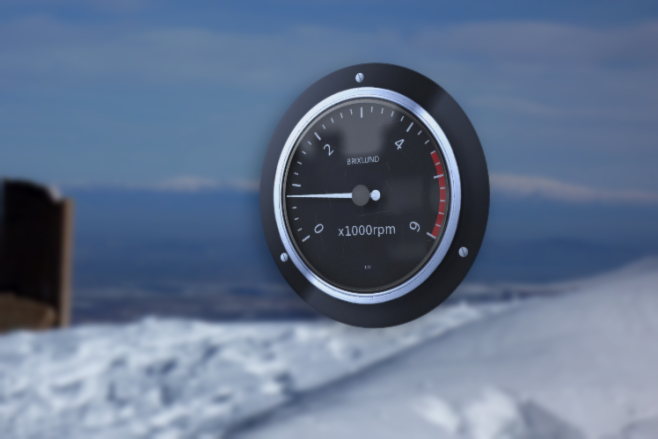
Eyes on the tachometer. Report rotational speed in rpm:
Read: 800 rpm
